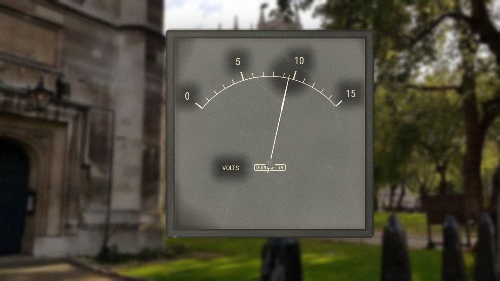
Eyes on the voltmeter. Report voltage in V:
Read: 9.5 V
